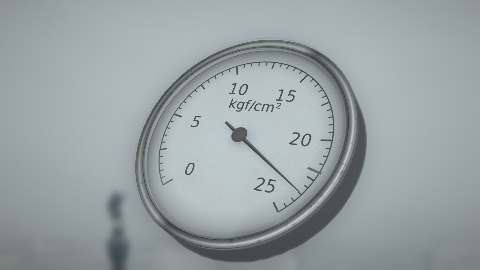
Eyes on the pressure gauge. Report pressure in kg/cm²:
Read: 23.5 kg/cm²
